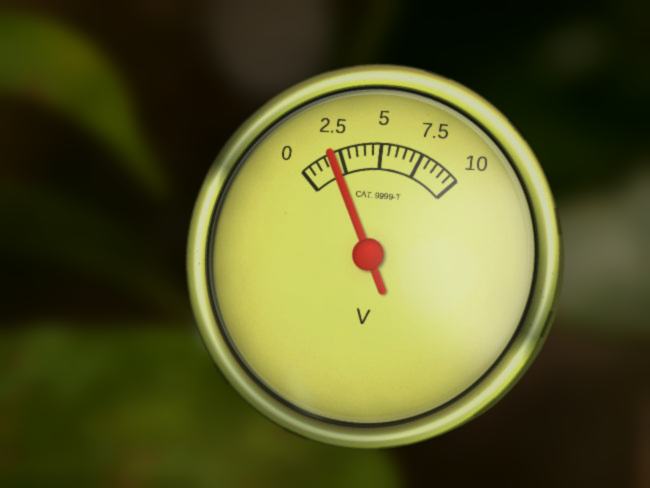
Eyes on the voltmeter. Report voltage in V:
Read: 2 V
